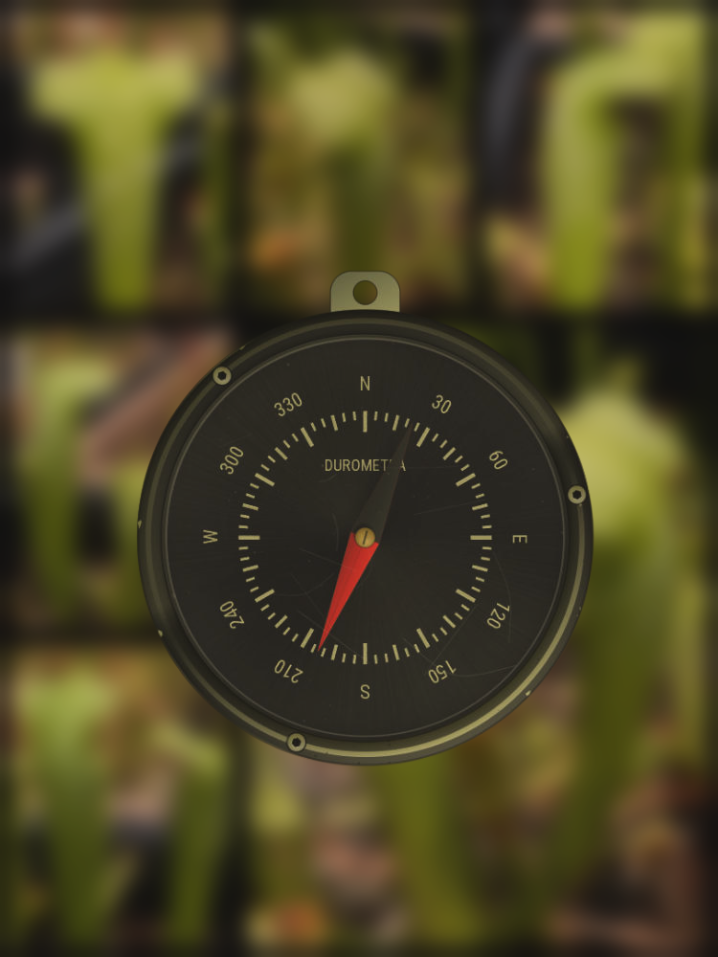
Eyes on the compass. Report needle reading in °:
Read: 202.5 °
